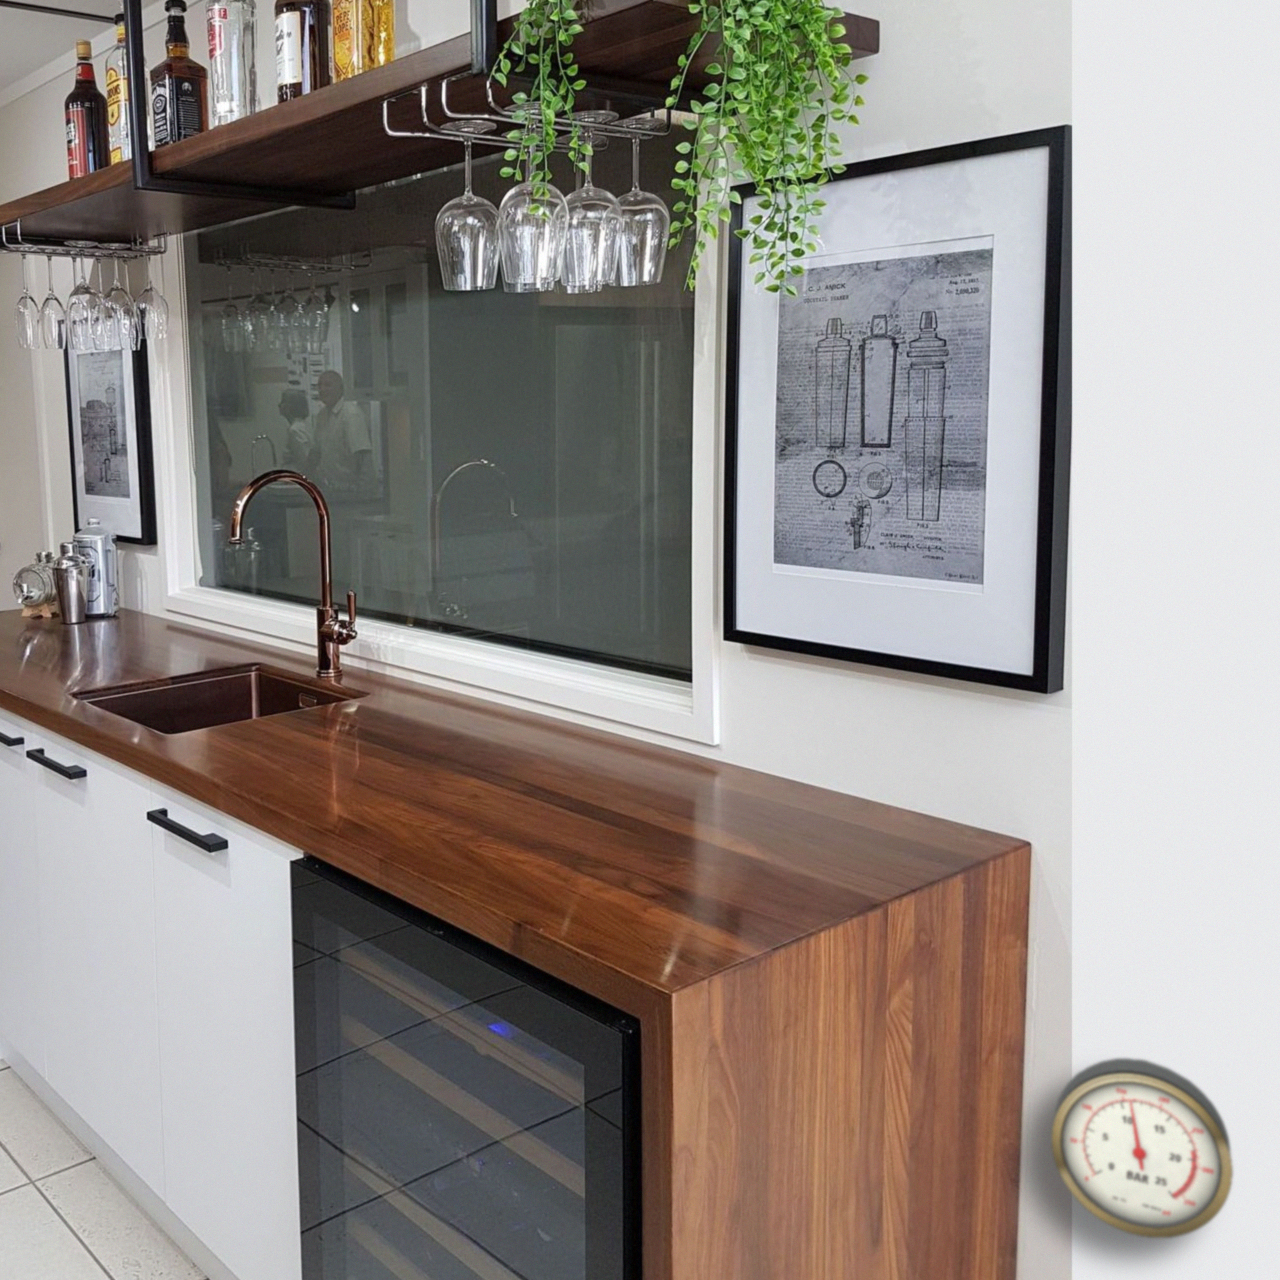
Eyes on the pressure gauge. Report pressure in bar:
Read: 11 bar
